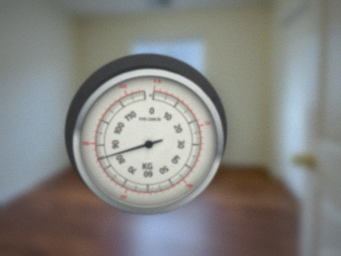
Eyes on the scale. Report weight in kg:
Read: 85 kg
